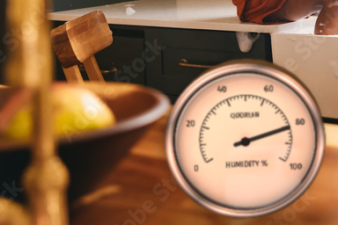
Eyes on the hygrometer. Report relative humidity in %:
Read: 80 %
